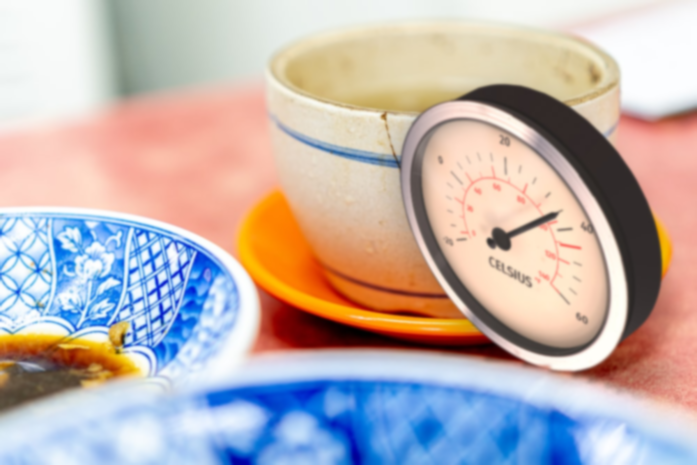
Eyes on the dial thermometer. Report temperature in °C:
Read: 36 °C
